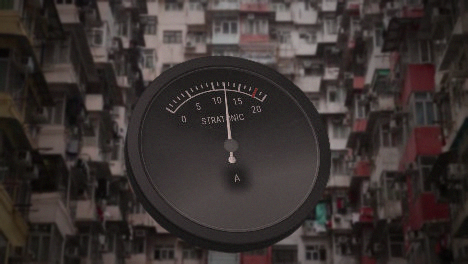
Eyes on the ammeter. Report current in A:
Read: 12 A
